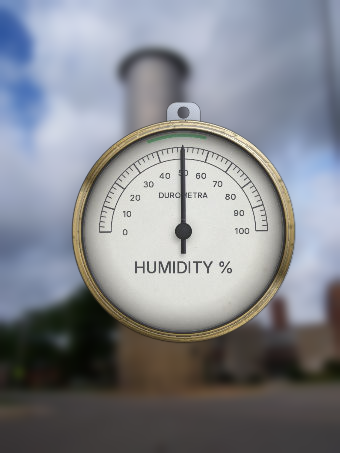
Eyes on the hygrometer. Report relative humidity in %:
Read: 50 %
